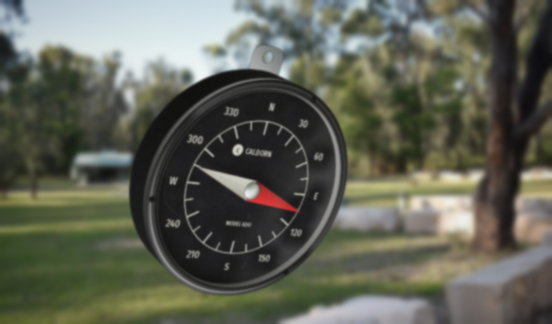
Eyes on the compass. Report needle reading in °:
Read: 105 °
